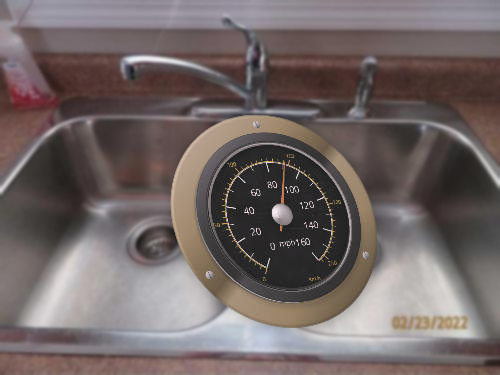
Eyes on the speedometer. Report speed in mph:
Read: 90 mph
